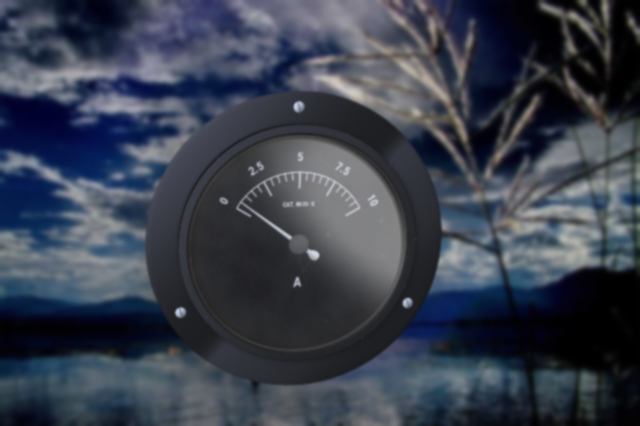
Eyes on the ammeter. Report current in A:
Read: 0.5 A
